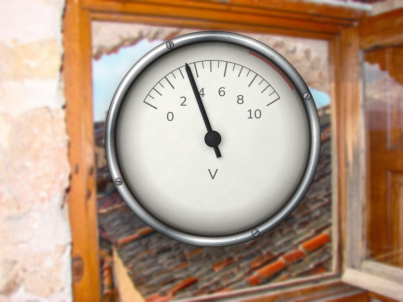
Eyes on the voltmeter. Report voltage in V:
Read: 3.5 V
